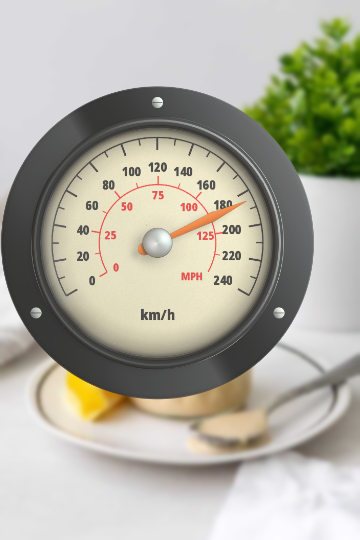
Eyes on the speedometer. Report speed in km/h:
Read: 185 km/h
